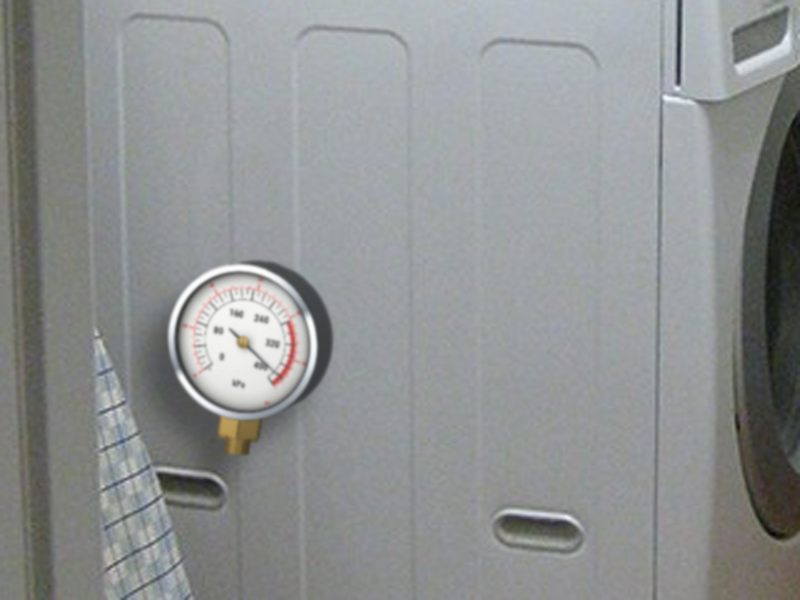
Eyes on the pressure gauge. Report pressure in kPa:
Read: 380 kPa
